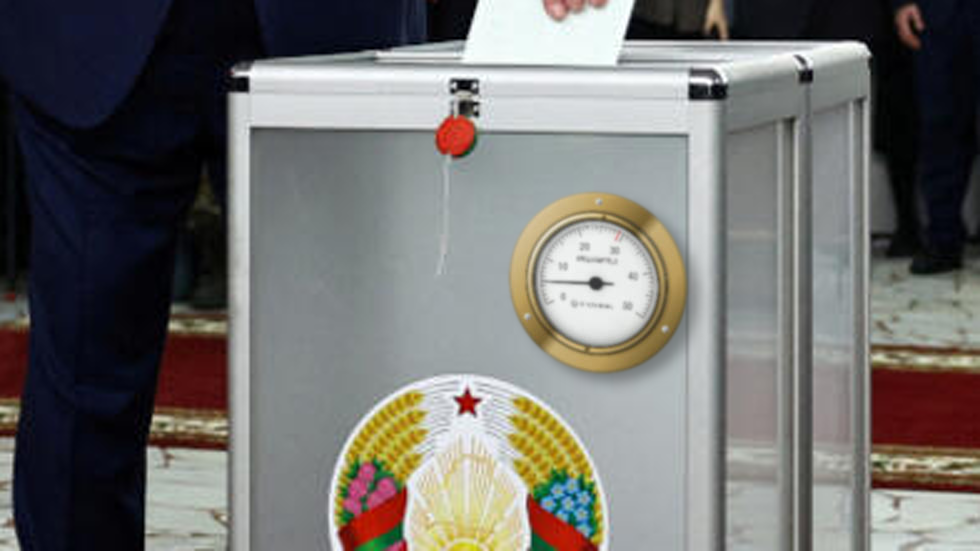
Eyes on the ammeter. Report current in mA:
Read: 5 mA
